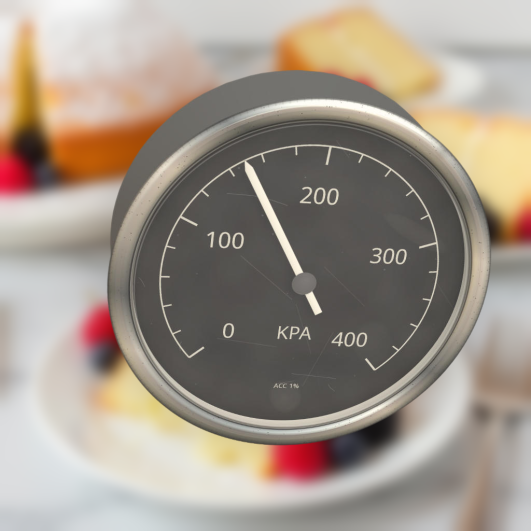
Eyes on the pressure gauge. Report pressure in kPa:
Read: 150 kPa
